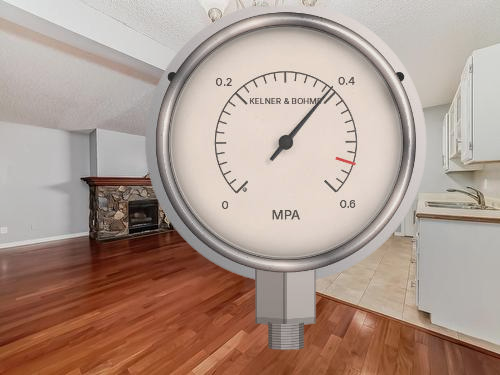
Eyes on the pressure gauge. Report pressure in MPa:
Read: 0.39 MPa
